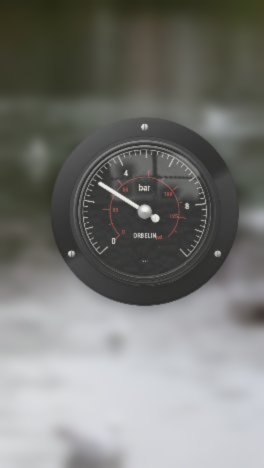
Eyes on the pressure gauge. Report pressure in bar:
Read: 2.8 bar
